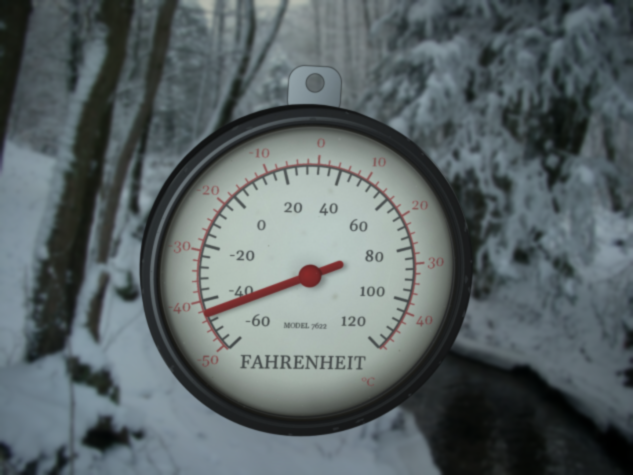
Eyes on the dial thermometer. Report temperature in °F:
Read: -44 °F
